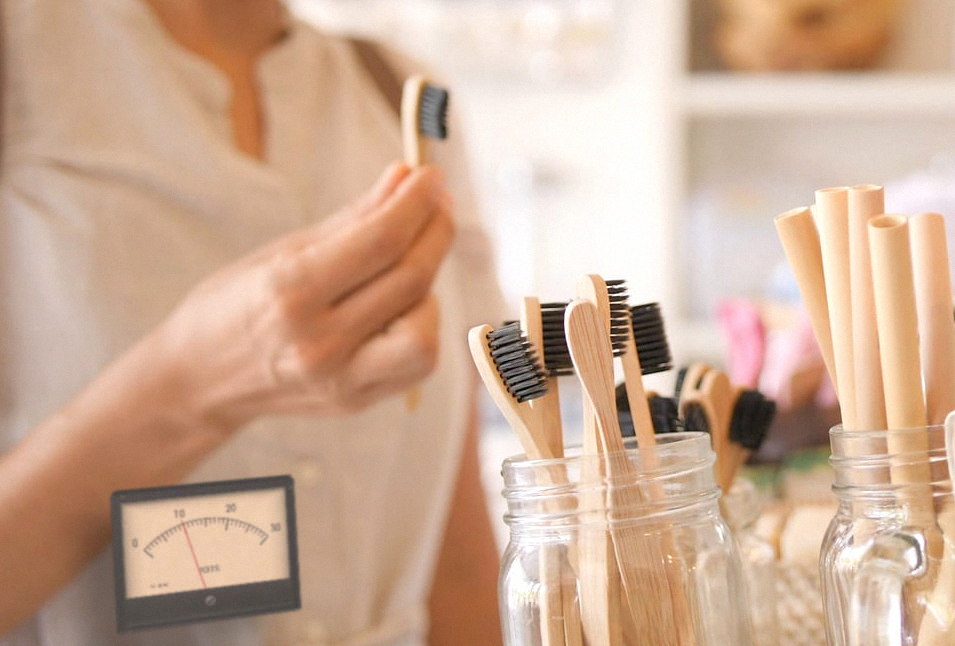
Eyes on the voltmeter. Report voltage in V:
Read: 10 V
